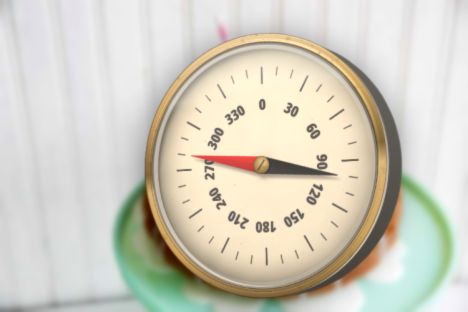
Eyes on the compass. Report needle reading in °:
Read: 280 °
